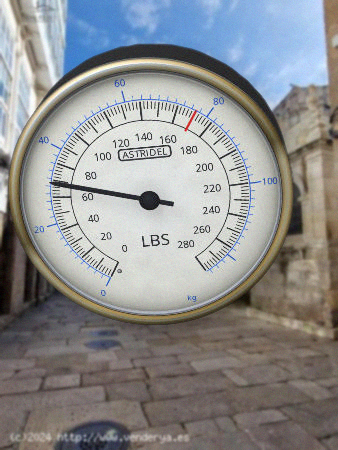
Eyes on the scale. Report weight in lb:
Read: 70 lb
